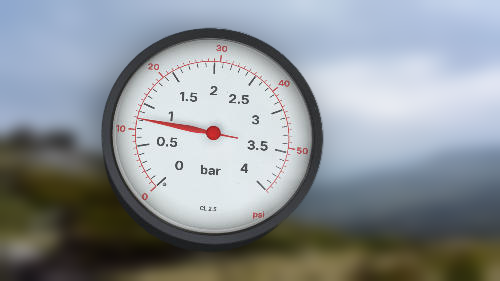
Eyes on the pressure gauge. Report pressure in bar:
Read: 0.8 bar
